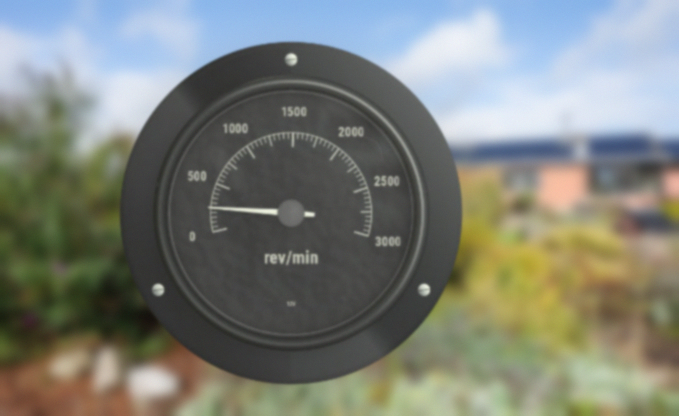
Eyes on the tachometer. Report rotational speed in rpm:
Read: 250 rpm
